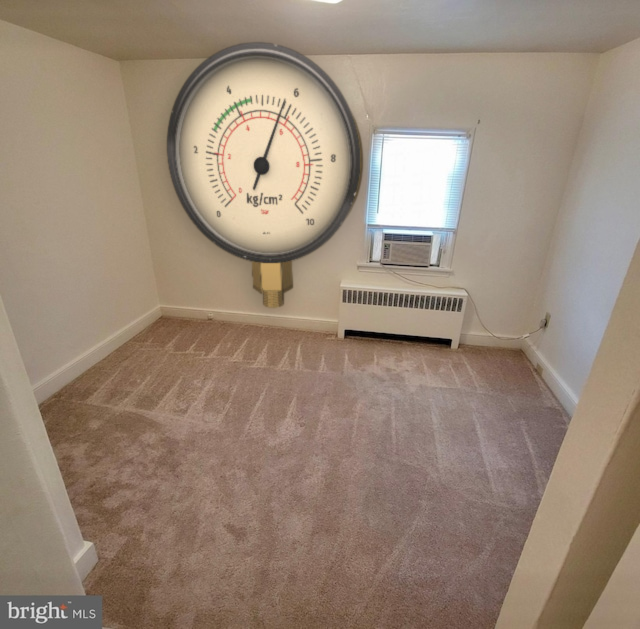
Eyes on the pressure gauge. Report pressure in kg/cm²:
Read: 5.8 kg/cm²
